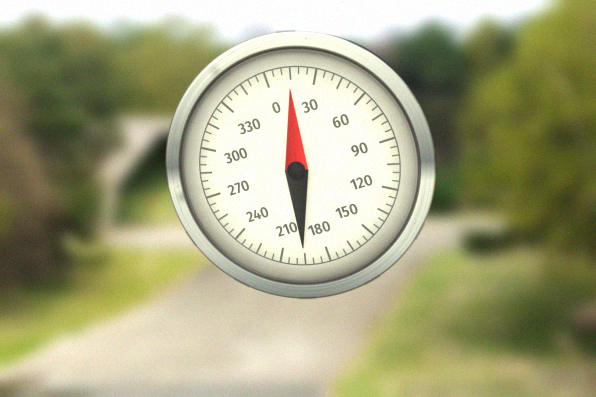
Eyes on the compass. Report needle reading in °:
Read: 15 °
